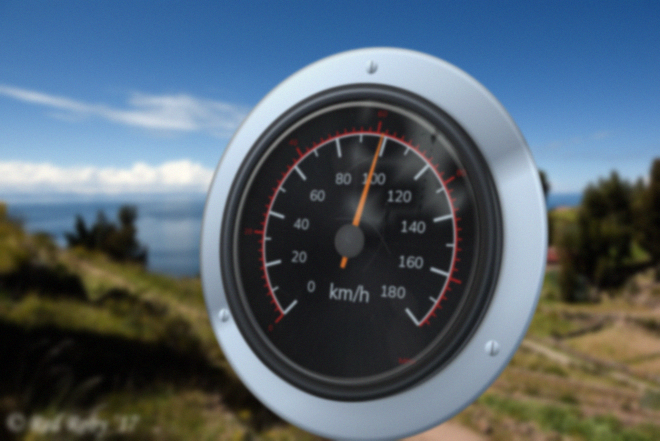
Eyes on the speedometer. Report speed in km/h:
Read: 100 km/h
